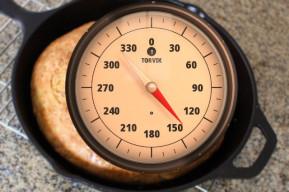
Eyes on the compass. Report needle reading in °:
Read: 140 °
